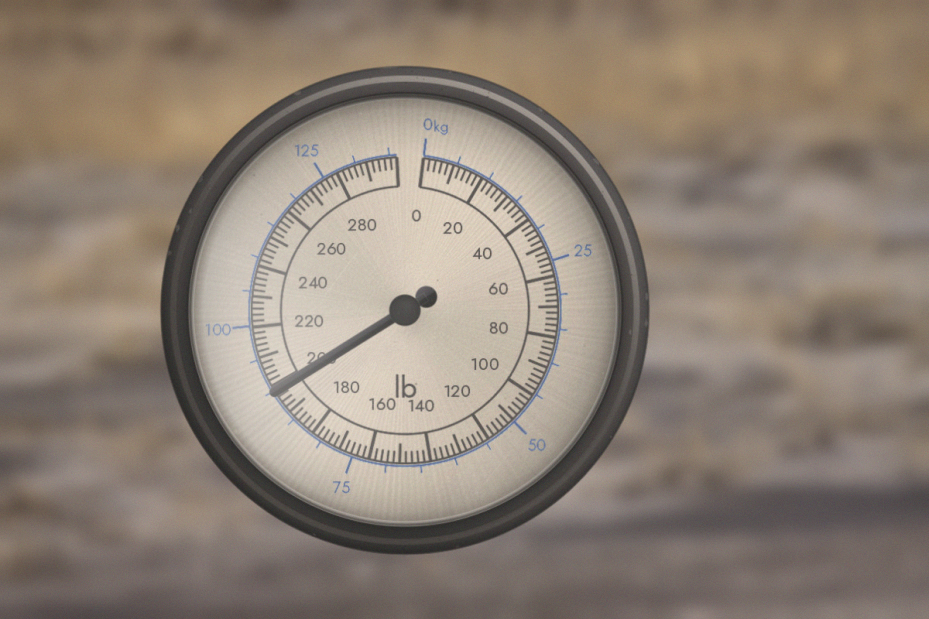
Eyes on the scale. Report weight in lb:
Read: 198 lb
